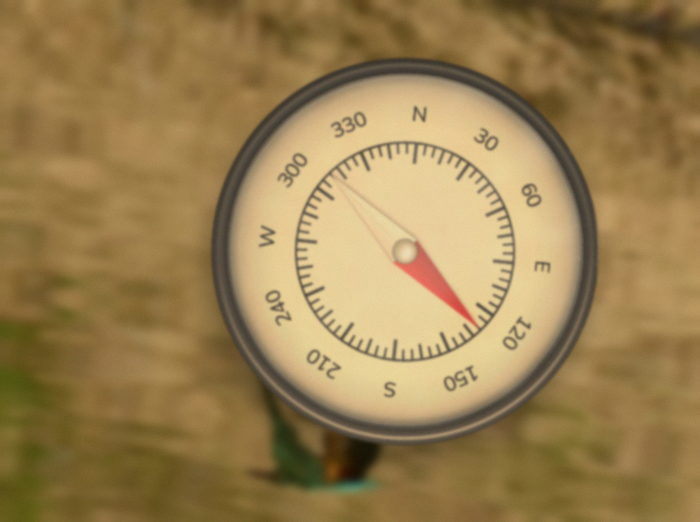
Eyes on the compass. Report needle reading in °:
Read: 130 °
